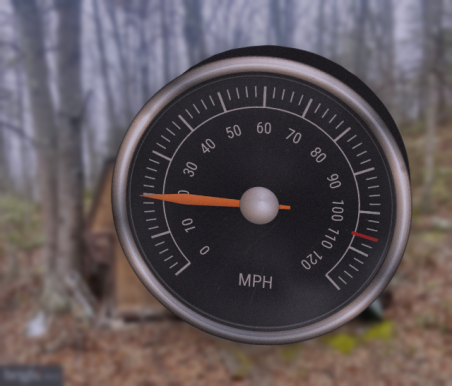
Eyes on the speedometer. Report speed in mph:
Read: 20 mph
